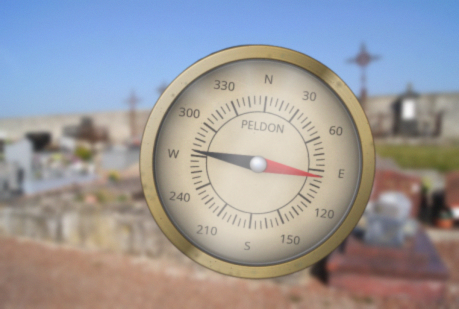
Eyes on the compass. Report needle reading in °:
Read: 95 °
